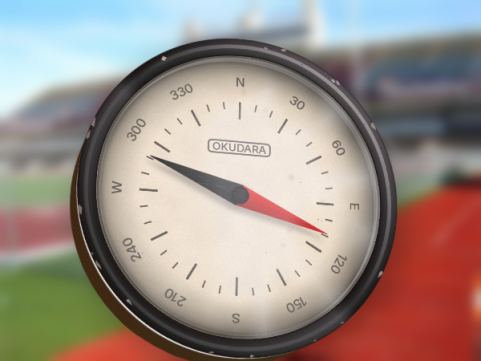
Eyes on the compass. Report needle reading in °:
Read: 110 °
